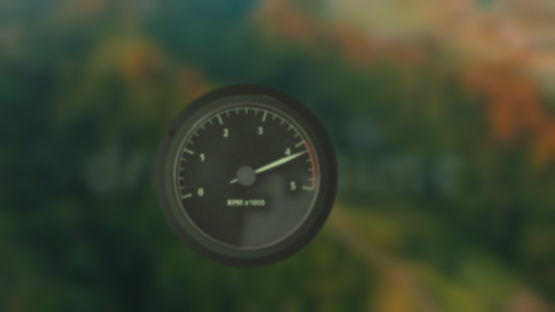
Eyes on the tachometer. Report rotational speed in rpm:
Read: 4200 rpm
